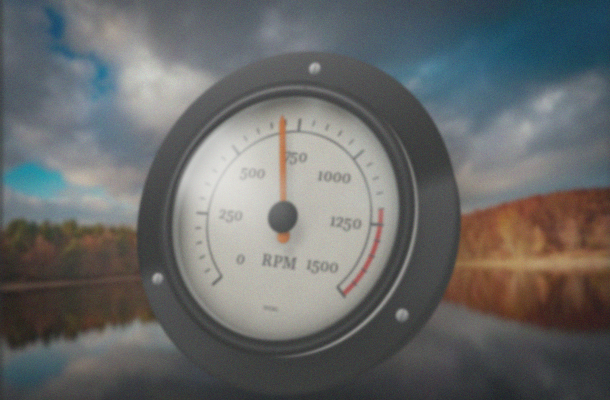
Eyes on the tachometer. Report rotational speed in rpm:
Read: 700 rpm
